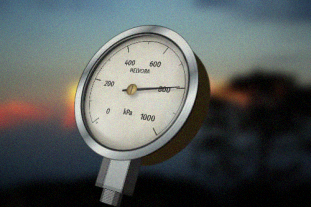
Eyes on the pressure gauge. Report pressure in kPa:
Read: 800 kPa
